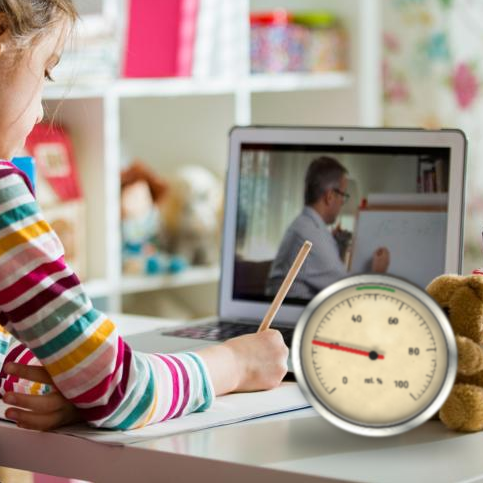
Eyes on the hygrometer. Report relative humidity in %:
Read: 20 %
